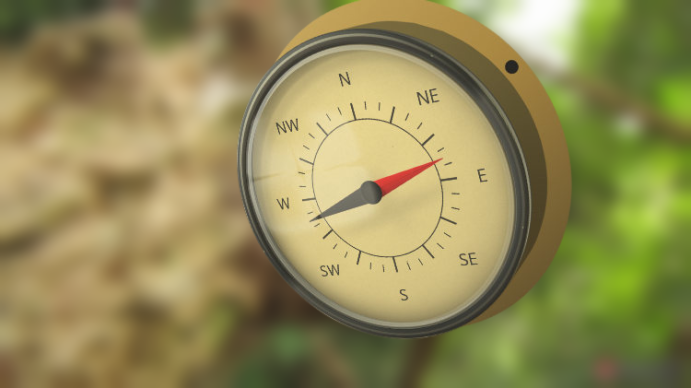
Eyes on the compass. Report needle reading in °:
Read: 75 °
